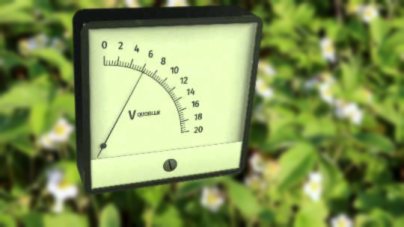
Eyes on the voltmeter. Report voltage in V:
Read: 6 V
